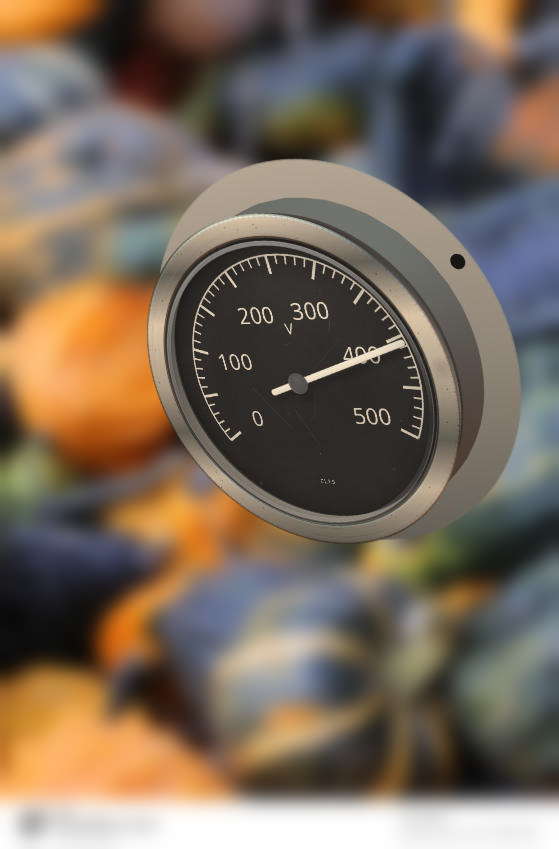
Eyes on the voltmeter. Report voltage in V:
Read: 405 V
